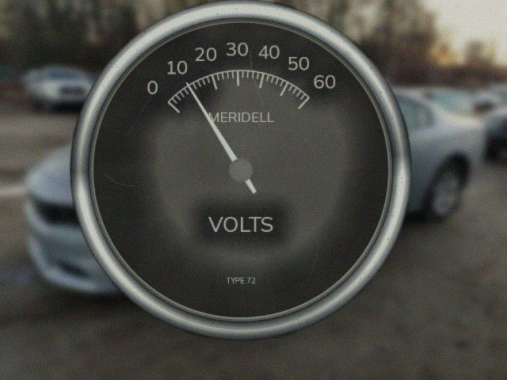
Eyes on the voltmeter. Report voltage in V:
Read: 10 V
